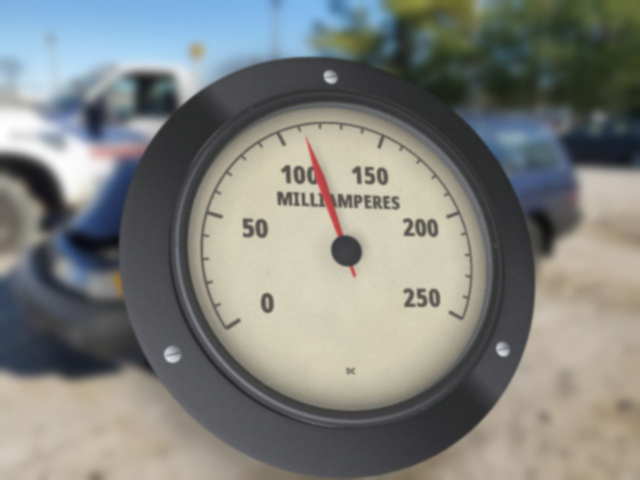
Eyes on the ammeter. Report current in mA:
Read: 110 mA
